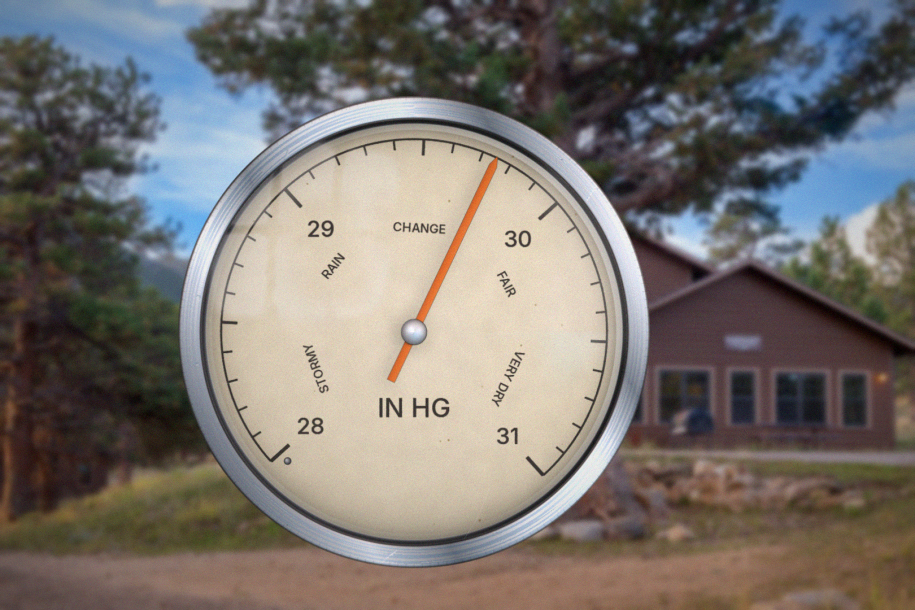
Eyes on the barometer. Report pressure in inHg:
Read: 29.75 inHg
